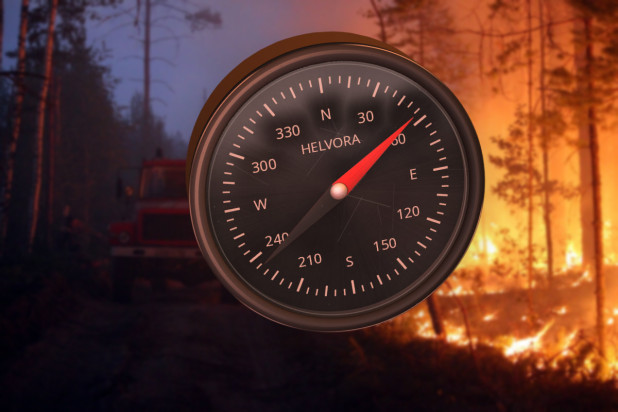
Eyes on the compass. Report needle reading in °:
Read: 55 °
